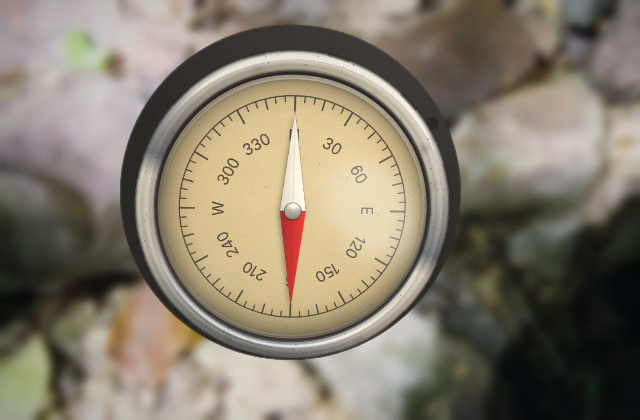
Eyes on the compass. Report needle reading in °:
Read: 180 °
